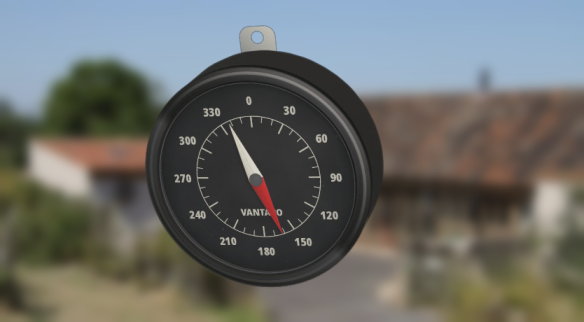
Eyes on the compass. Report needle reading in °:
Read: 160 °
